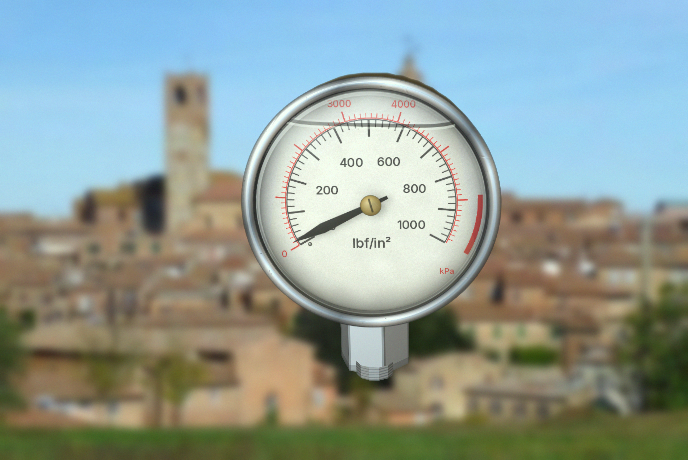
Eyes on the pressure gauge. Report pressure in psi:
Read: 20 psi
